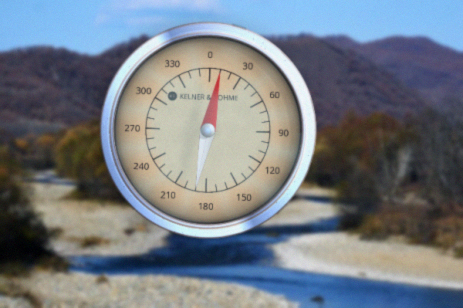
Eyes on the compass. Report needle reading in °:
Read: 10 °
